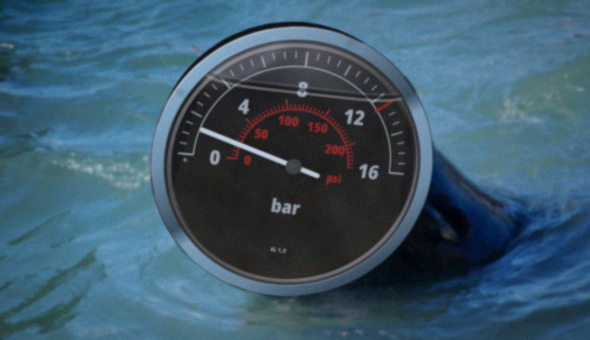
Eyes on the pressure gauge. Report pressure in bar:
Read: 1.5 bar
